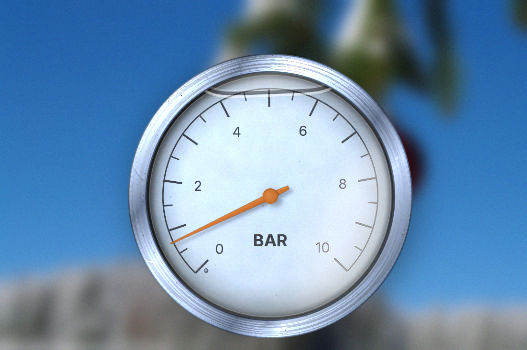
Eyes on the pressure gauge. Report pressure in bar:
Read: 0.75 bar
